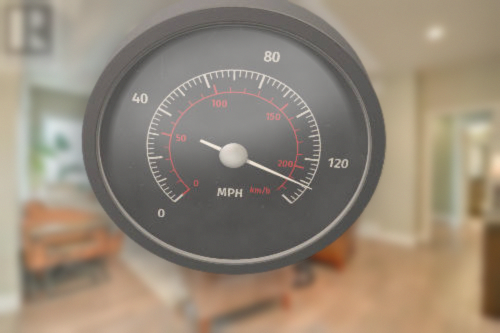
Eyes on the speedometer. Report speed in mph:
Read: 130 mph
